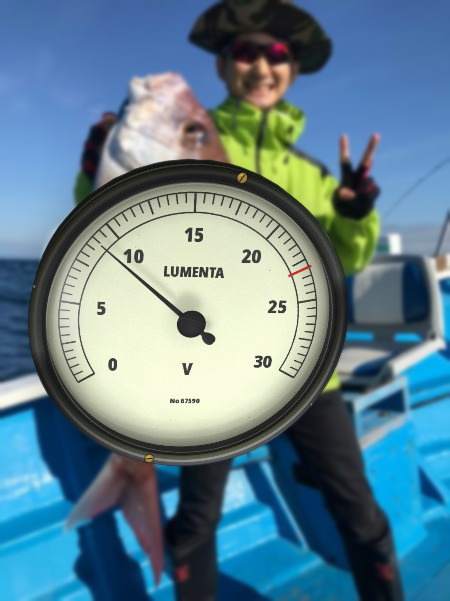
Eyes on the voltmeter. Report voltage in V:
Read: 9 V
